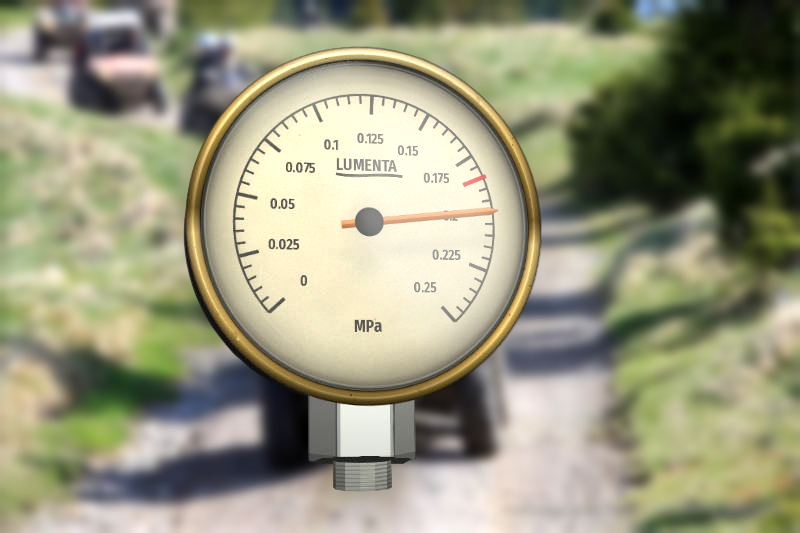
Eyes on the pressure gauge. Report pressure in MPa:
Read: 0.2 MPa
